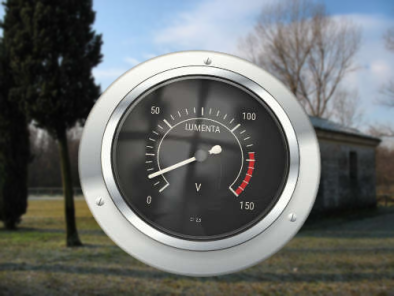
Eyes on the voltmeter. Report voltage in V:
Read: 10 V
